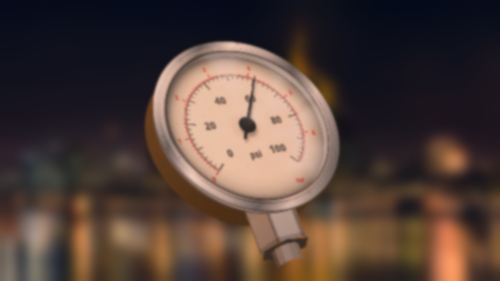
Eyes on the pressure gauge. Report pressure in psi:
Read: 60 psi
